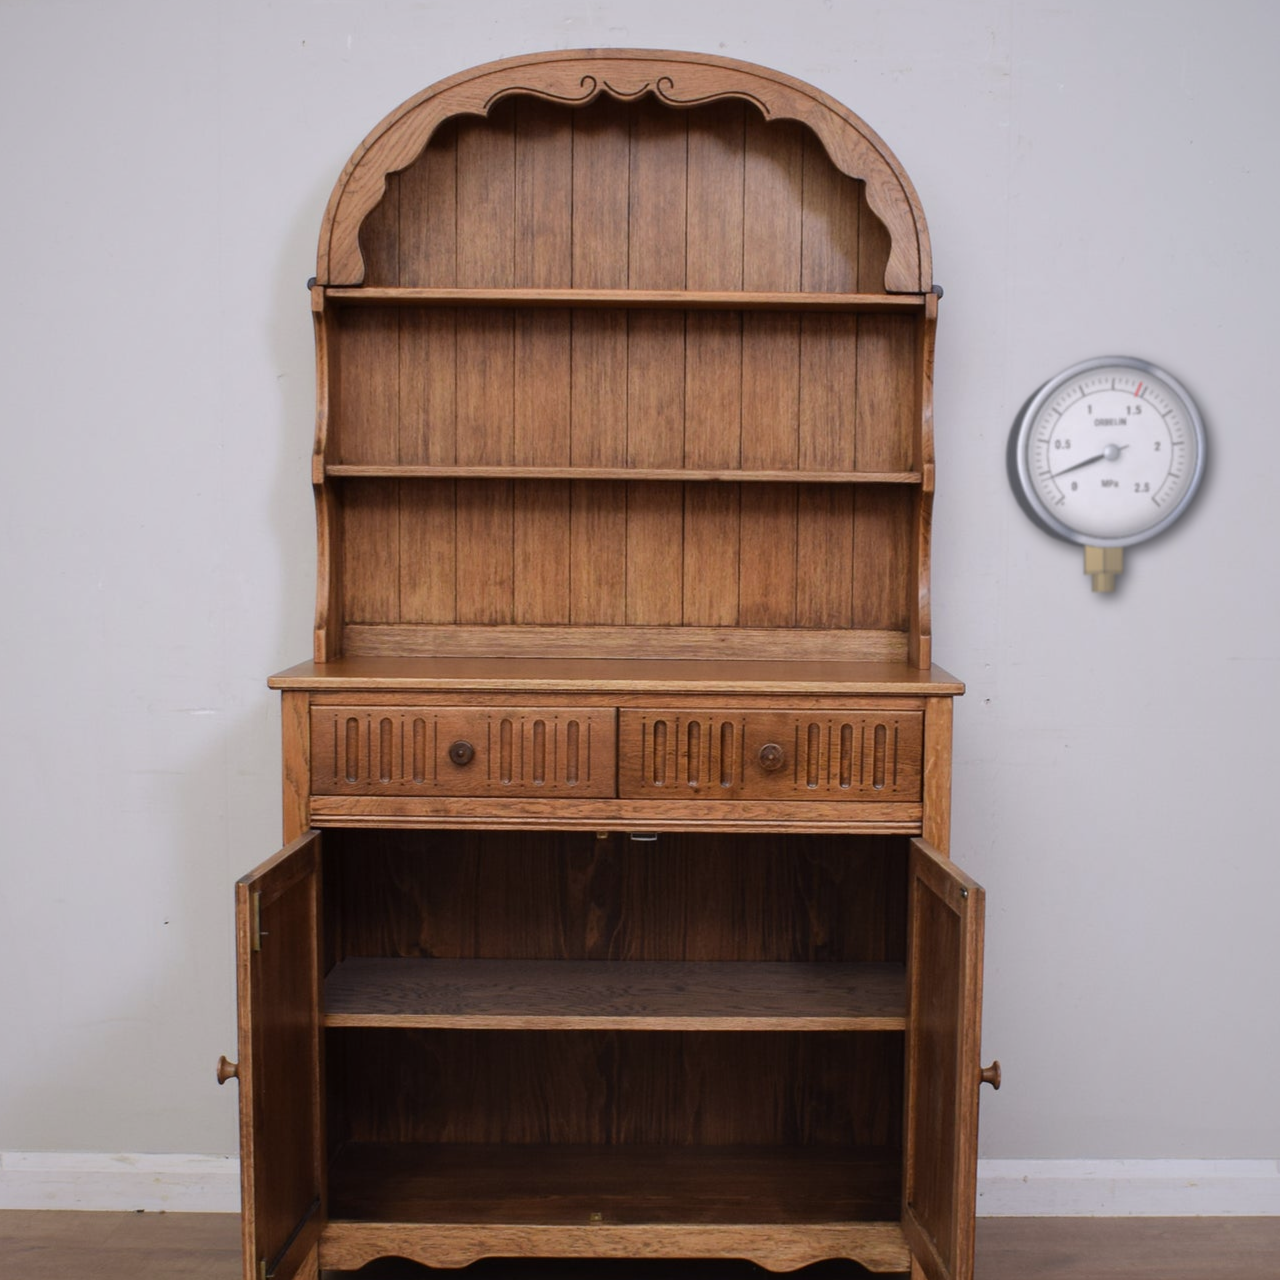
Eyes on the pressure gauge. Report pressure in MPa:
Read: 0.2 MPa
